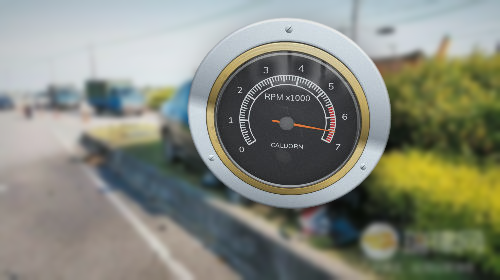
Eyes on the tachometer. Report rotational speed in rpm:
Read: 6500 rpm
